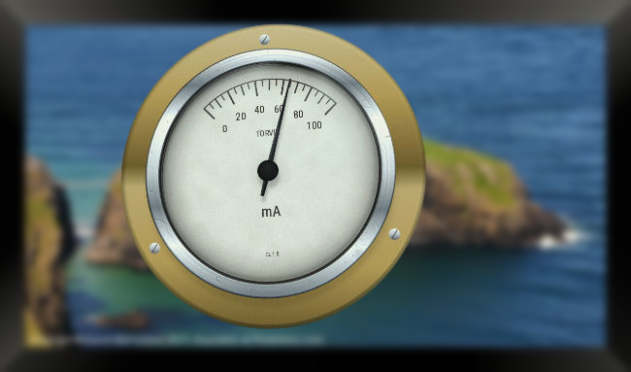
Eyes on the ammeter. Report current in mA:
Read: 65 mA
